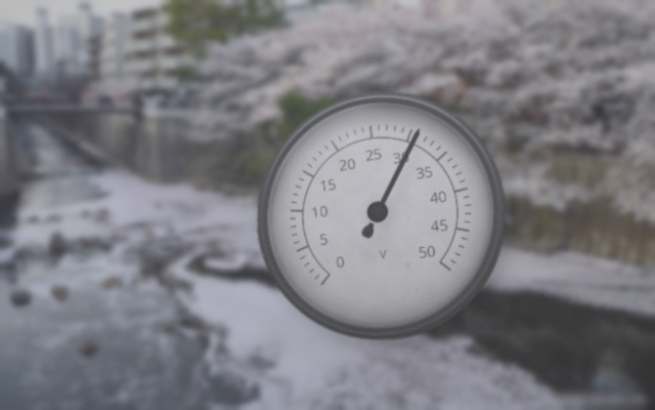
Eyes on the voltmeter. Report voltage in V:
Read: 31 V
